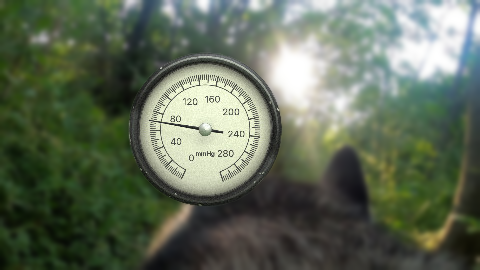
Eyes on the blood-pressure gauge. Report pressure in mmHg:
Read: 70 mmHg
